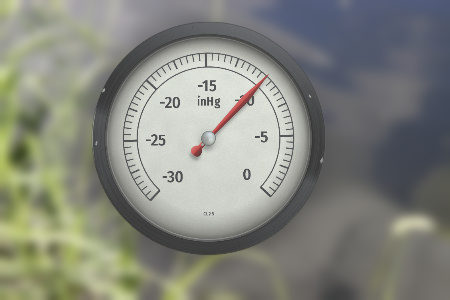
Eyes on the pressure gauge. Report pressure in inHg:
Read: -10 inHg
